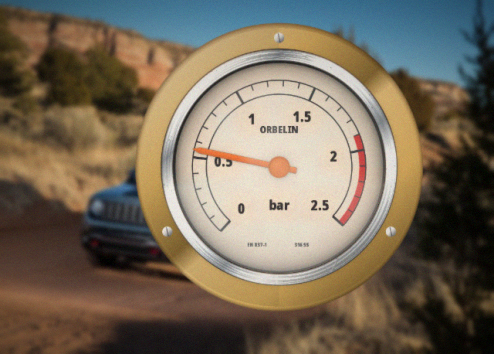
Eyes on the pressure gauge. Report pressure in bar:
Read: 0.55 bar
